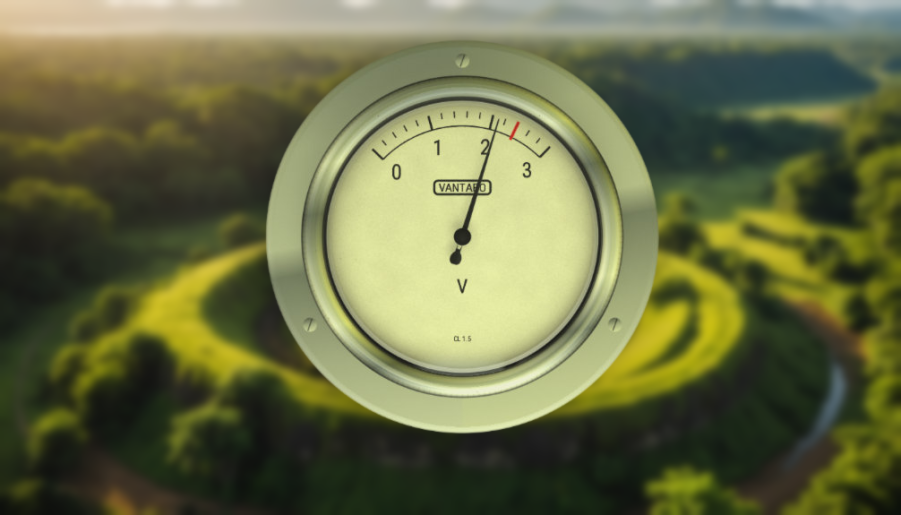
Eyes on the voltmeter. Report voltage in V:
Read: 2.1 V
